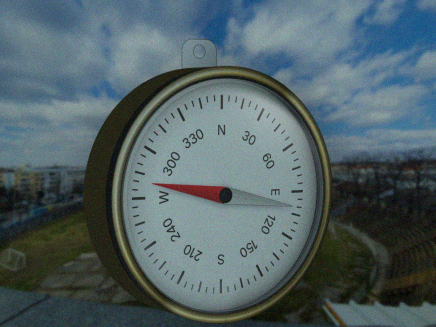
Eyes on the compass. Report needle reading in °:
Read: 280 °
